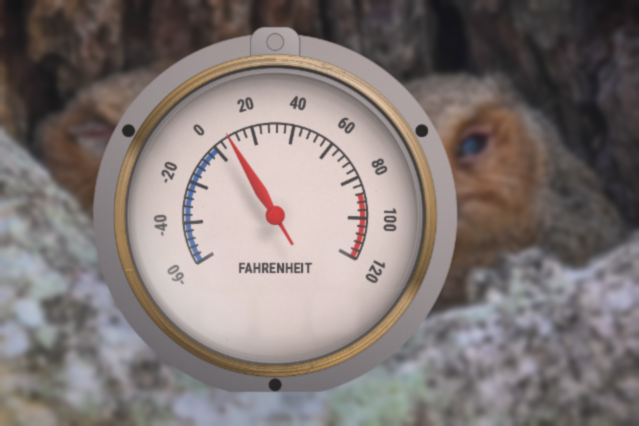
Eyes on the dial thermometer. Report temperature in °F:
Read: 8 °F
